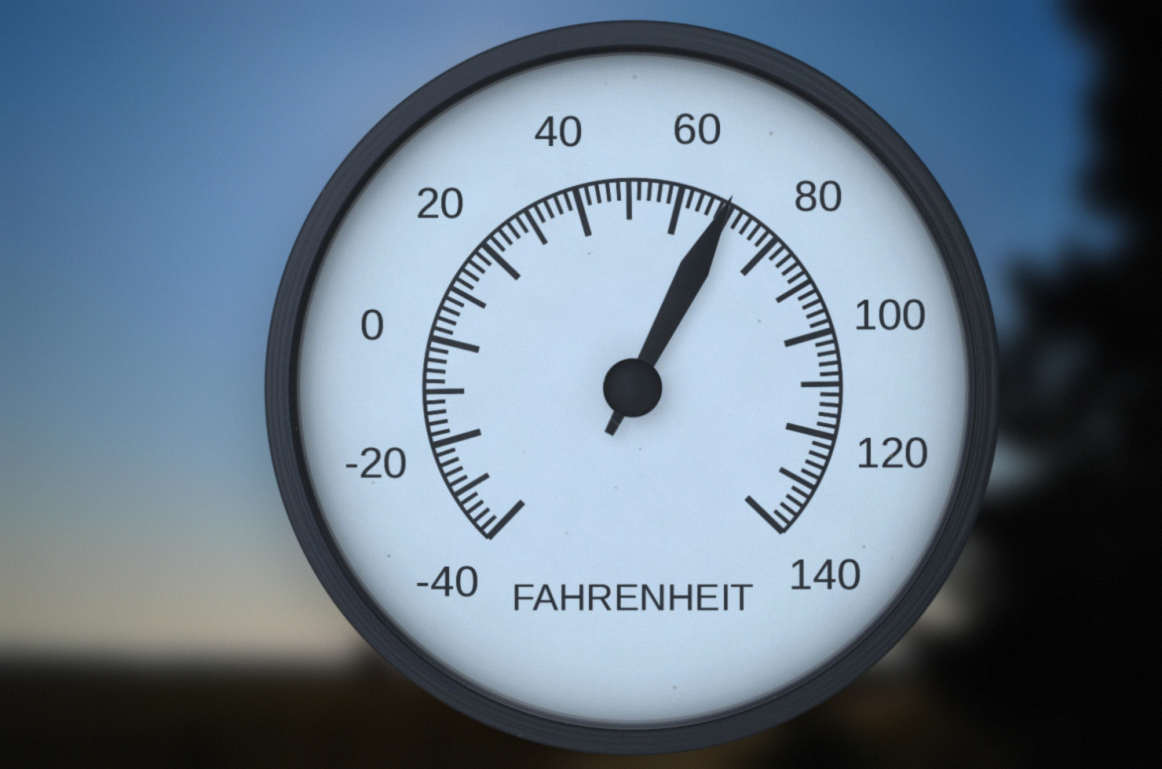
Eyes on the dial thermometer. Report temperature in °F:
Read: 69 °F
